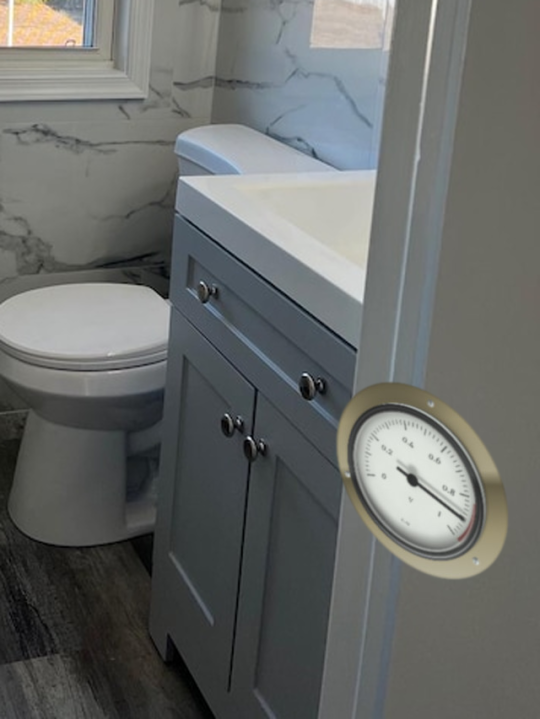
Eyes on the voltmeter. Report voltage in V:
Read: 0.9 V
